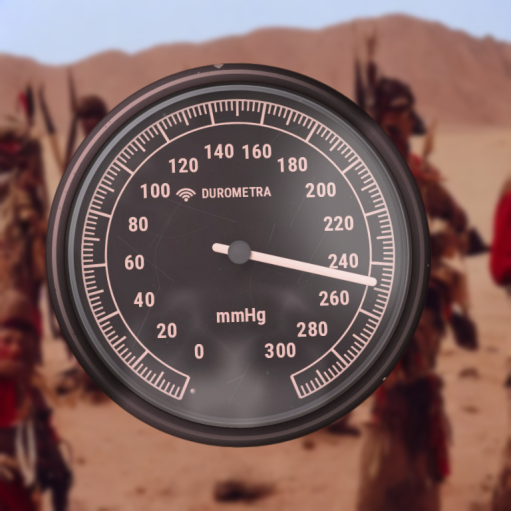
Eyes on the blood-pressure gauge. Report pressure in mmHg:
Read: 248 mmHg
